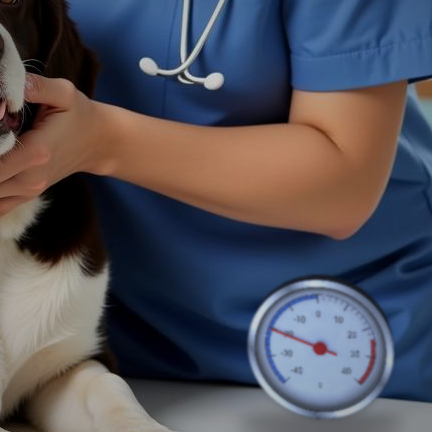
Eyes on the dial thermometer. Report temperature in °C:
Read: -20 °C
